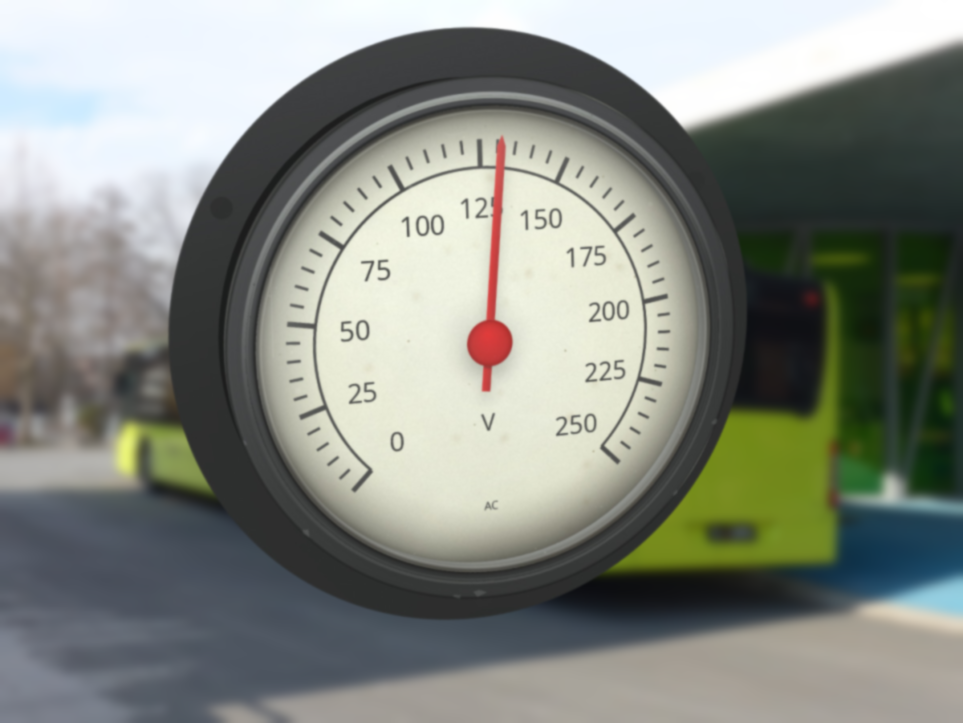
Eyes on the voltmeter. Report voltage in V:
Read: 130 V
